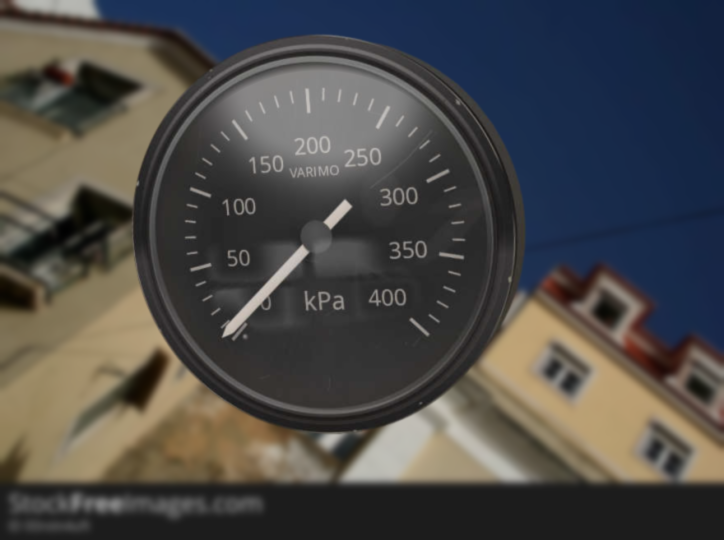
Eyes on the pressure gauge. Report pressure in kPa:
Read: 5 kPa
